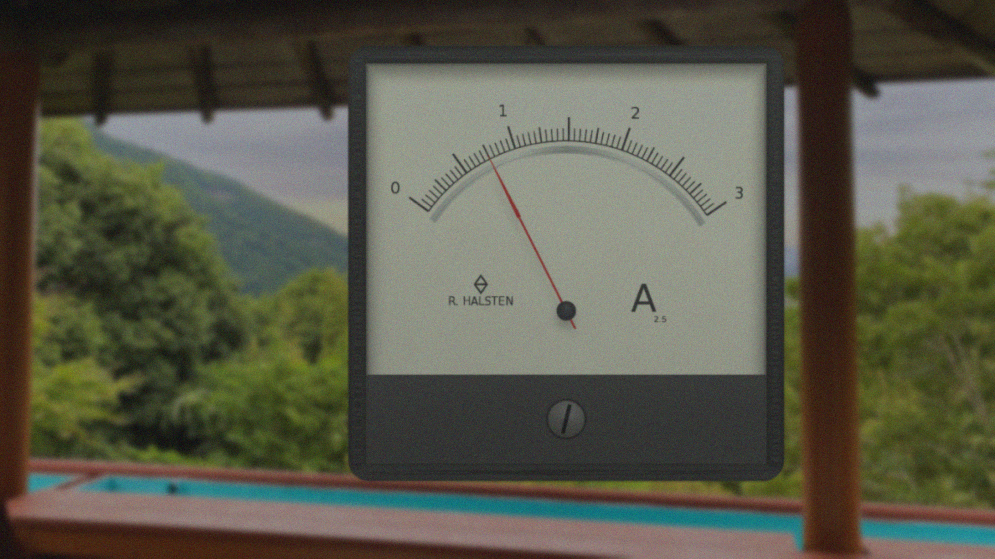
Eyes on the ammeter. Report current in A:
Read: 0.75 A
